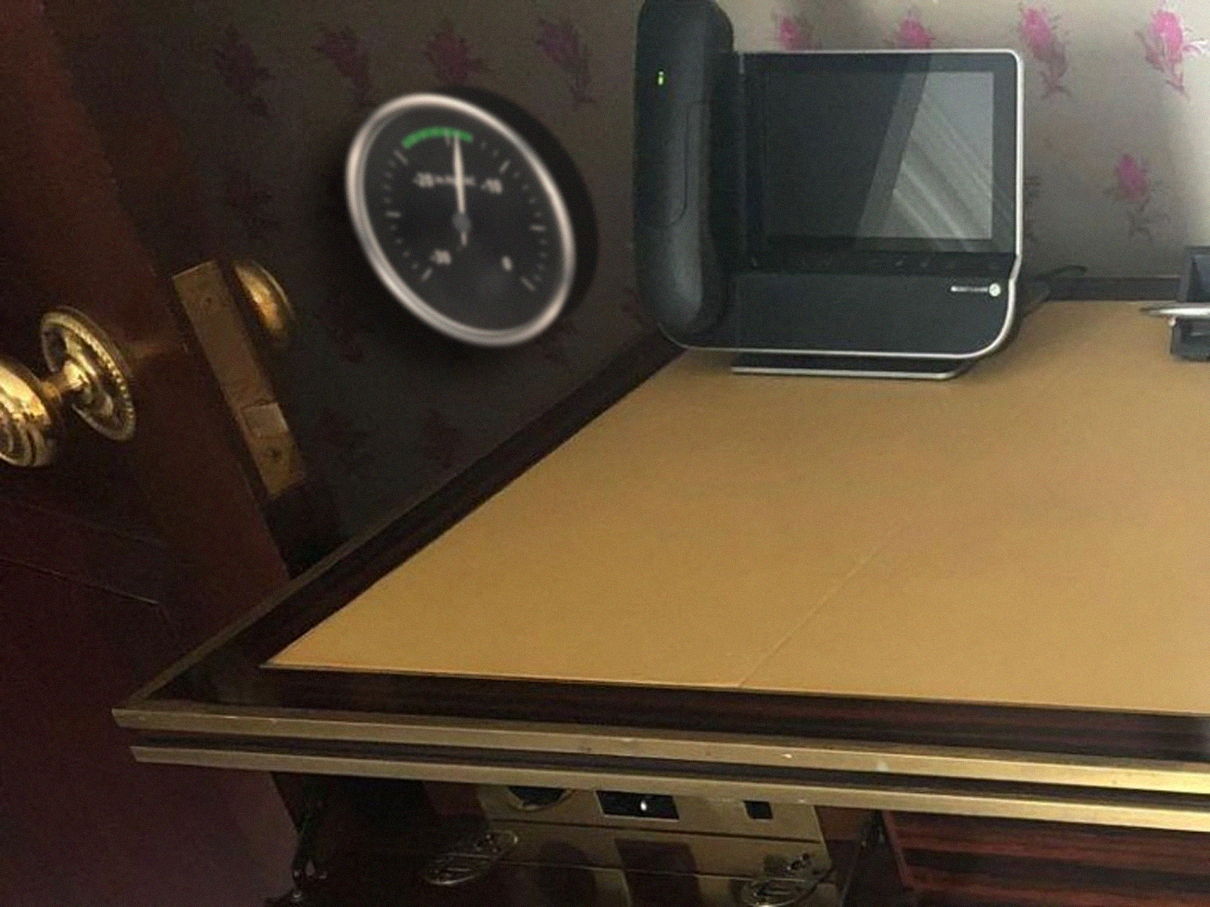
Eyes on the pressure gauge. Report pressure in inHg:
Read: -14 inHg
